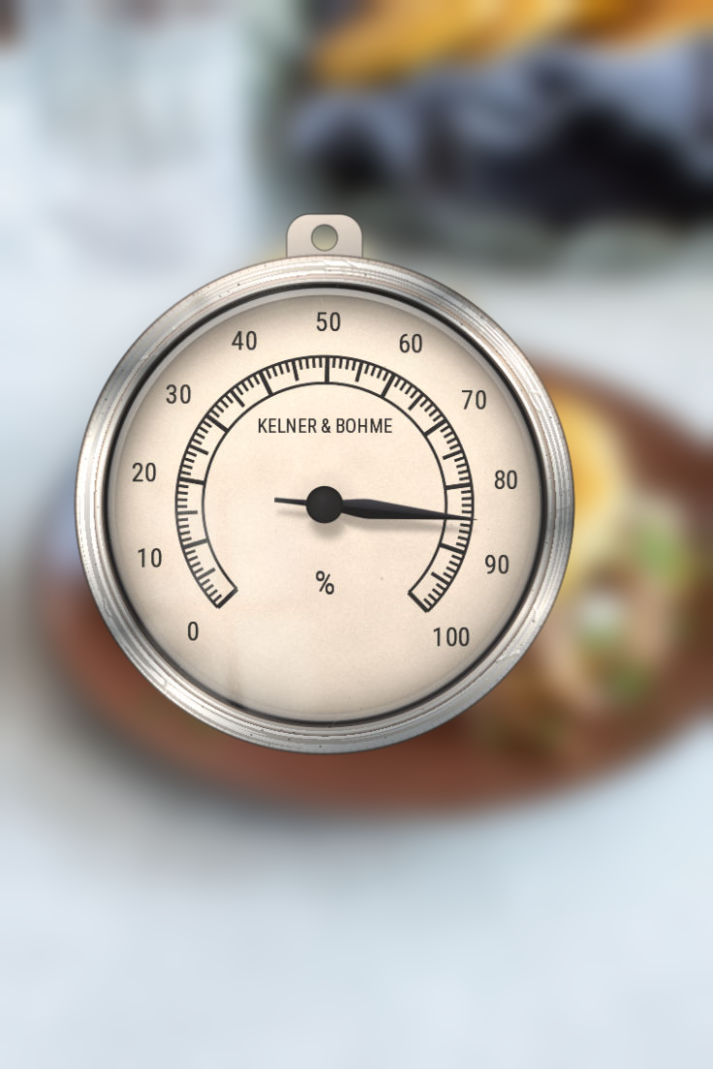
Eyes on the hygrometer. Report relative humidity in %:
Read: 85 %
